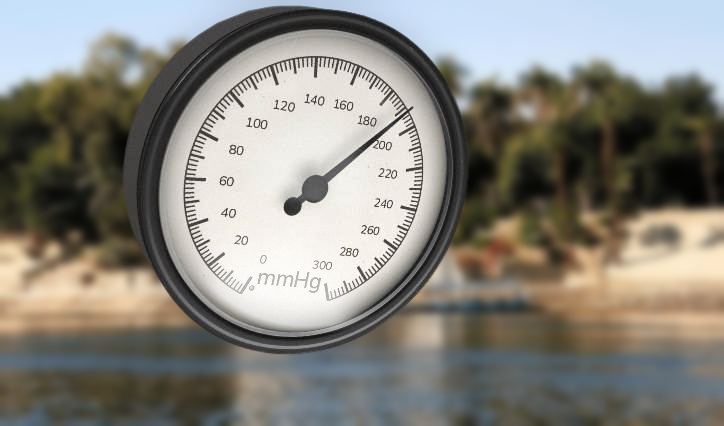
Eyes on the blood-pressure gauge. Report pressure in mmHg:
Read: 190 mmHg
